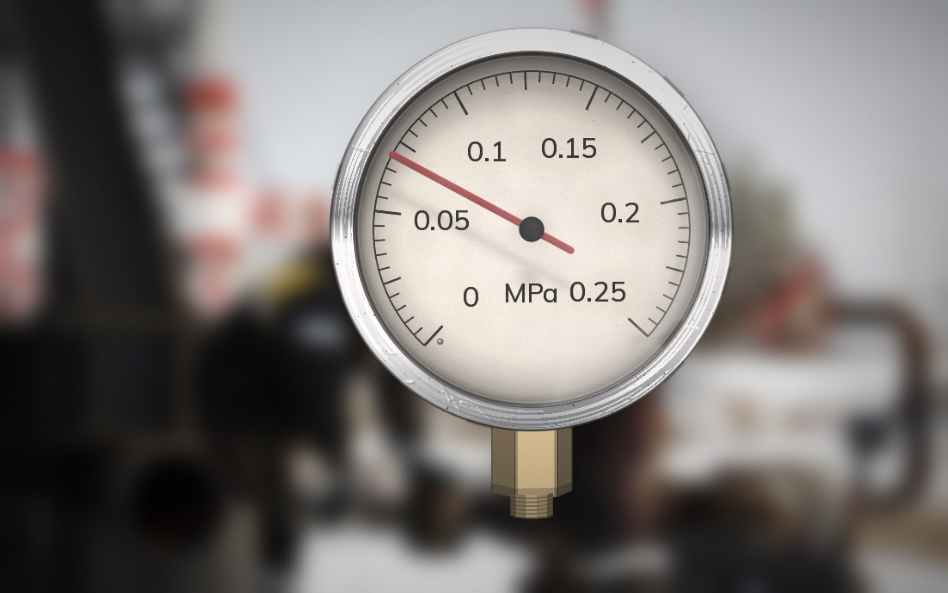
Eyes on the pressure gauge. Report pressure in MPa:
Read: 0.07 MPa
